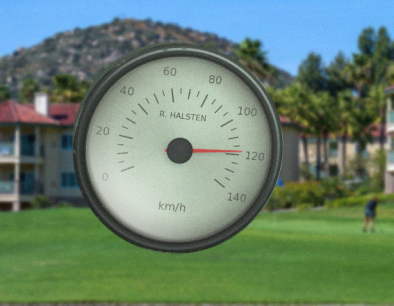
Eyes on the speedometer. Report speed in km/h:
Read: 117.5 km/h
